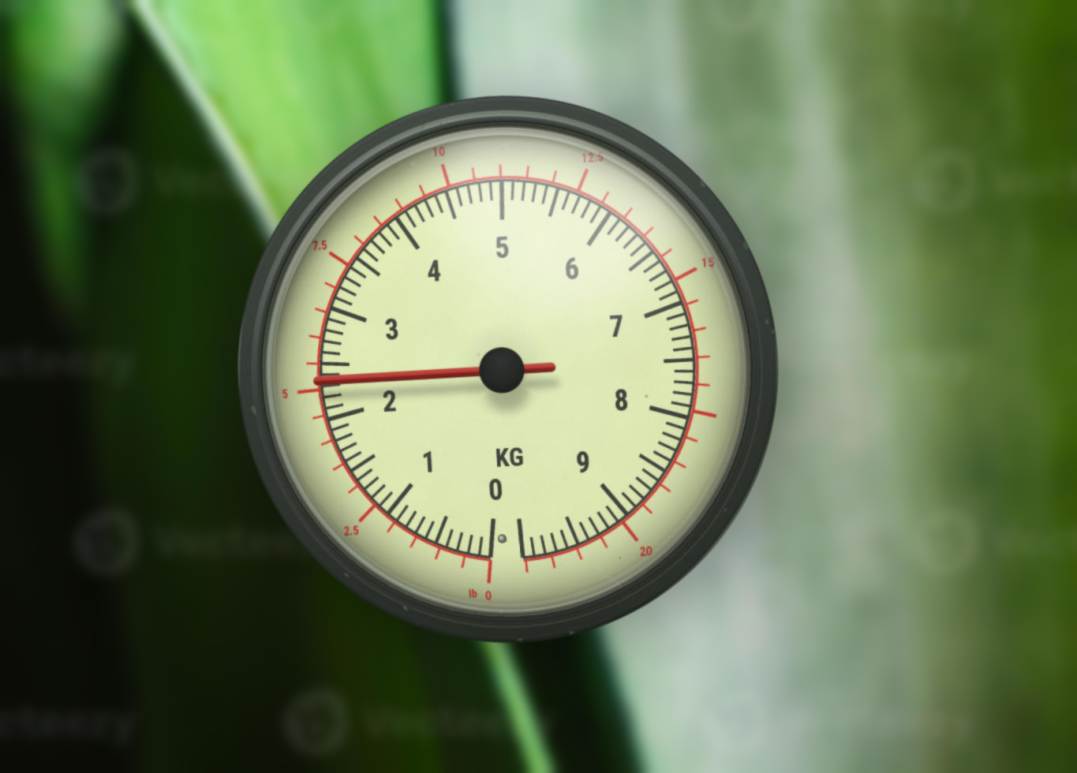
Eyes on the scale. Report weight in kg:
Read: 2.35 kg
